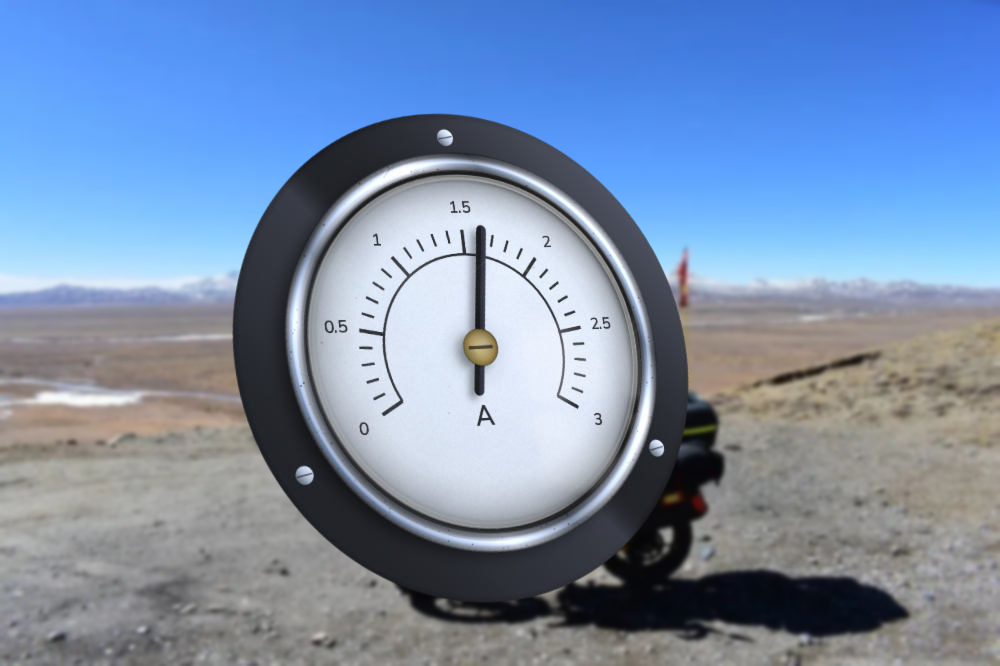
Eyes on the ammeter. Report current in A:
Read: 1.6 A
